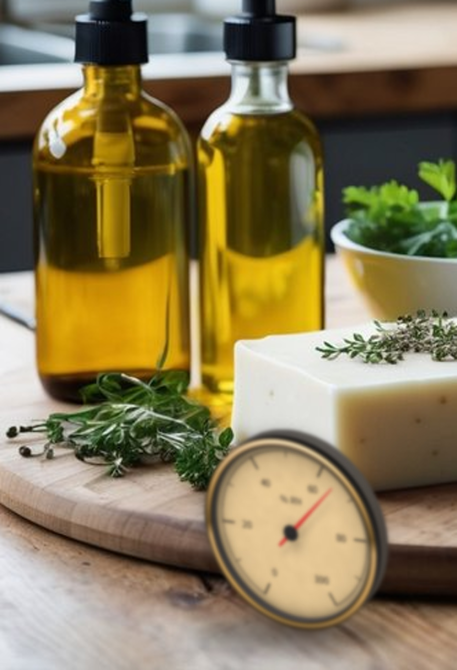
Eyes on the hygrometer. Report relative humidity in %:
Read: 65 %
